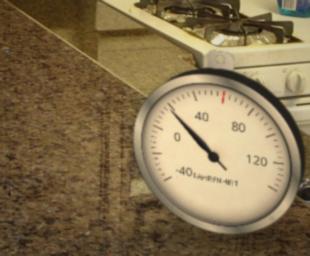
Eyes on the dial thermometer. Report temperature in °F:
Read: 20 °F
